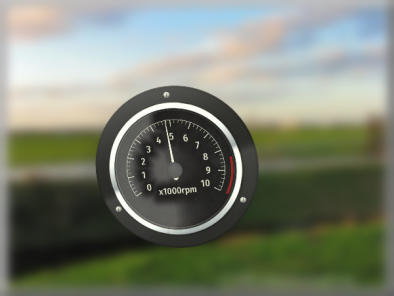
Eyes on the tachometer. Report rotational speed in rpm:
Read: 4800 rpm
